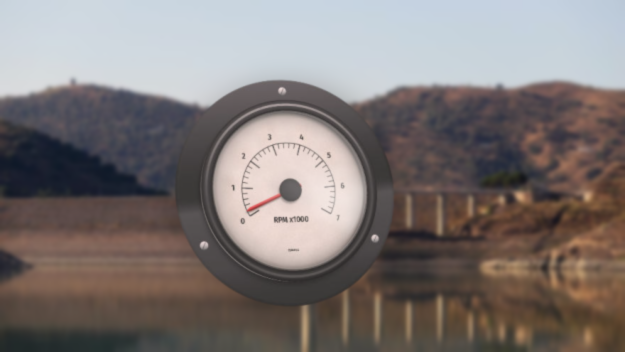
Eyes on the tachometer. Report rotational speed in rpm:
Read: 200 rpm
